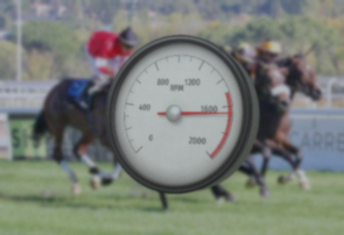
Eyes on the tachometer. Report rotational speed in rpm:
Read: 1650 rpm
